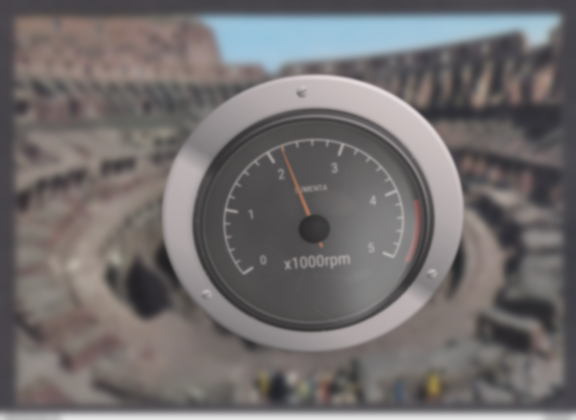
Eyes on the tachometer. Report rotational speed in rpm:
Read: 2200 rpm
